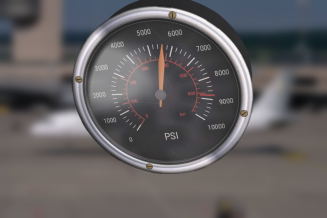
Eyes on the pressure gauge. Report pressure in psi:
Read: 5600 psi
